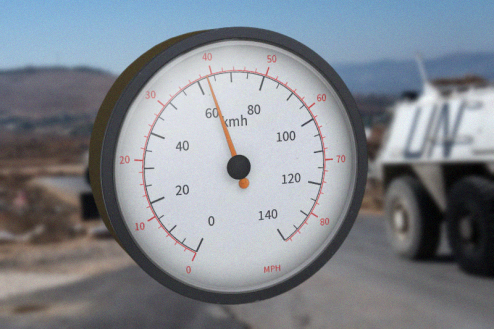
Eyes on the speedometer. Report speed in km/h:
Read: 62.5 km/h
